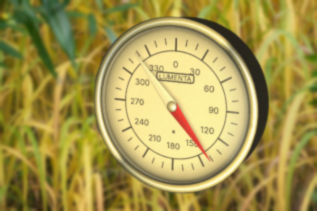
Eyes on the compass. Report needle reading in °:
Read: 140 °
